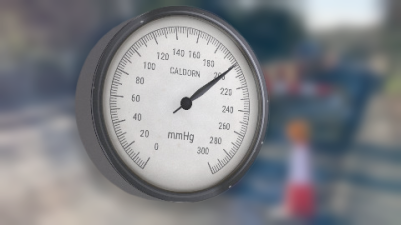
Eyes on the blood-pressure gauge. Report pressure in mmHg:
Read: 200 mmHg
